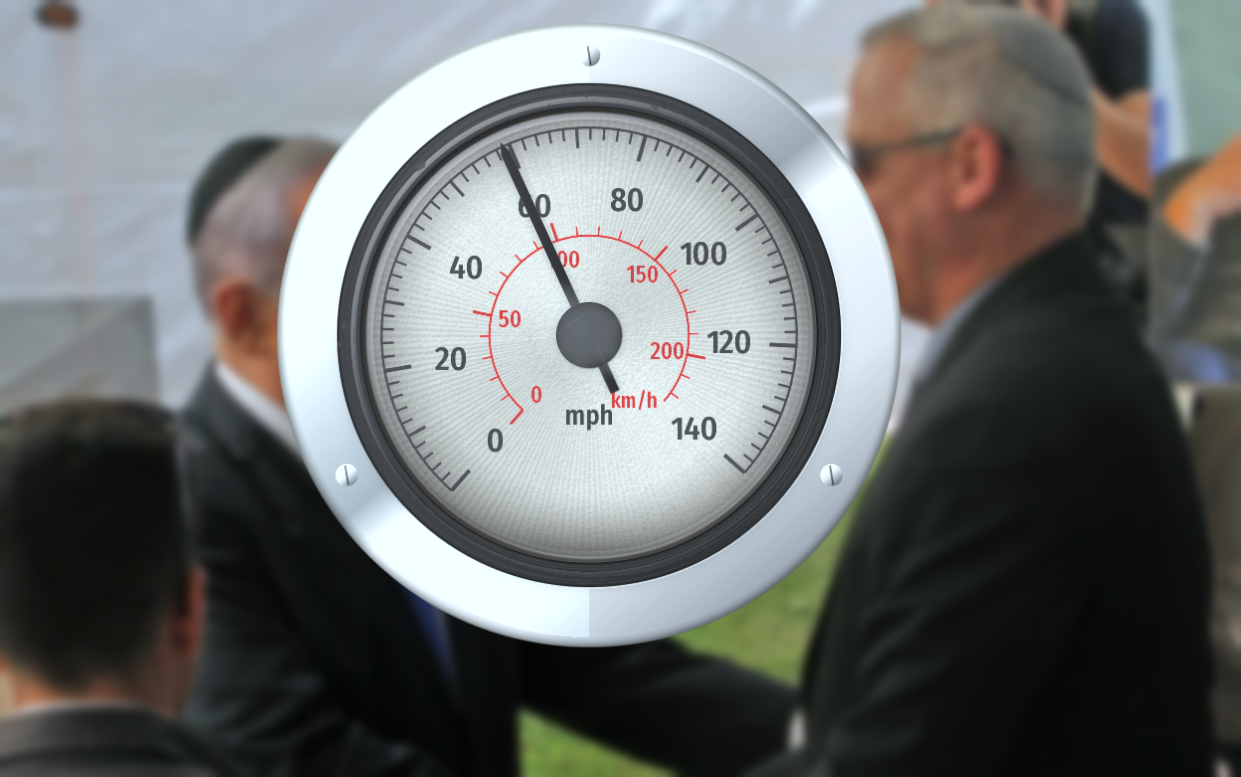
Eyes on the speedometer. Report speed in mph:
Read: 59 mph
